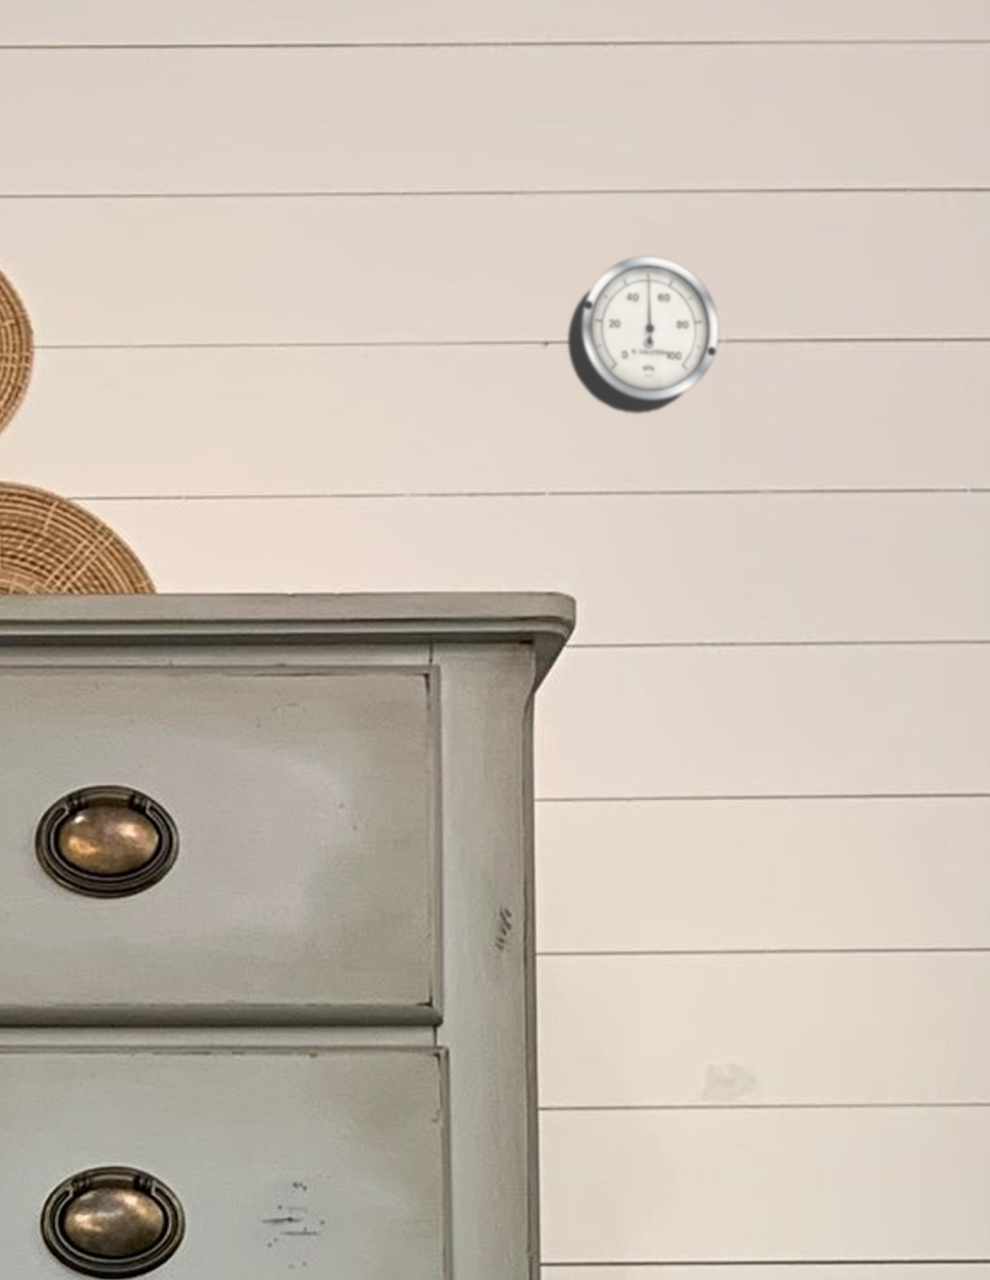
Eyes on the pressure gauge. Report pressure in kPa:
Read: 50 kPa
